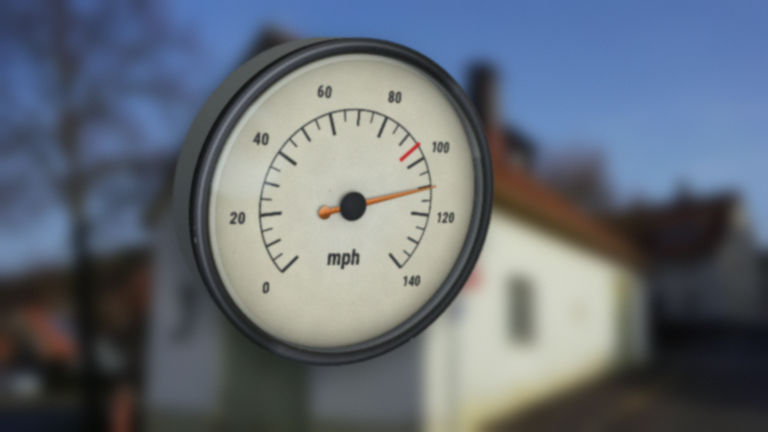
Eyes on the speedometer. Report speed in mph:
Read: 110 mph
